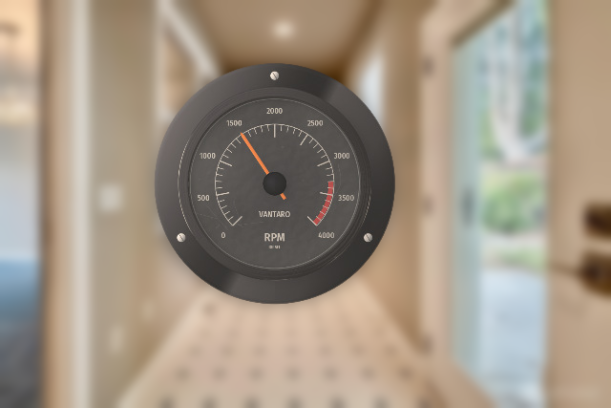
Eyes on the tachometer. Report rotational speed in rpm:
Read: 1500 rpm
